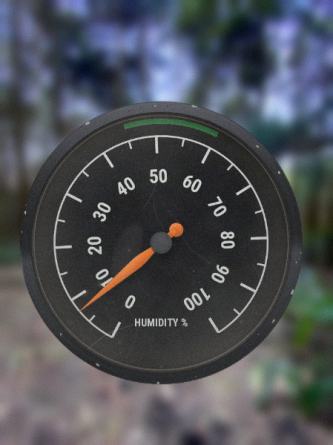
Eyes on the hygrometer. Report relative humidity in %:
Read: 7.5 %
